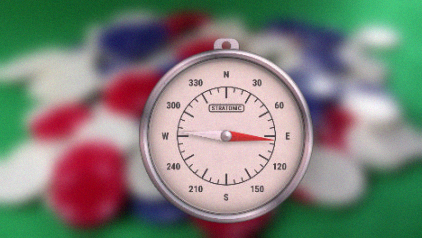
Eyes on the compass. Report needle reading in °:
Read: 95 °
